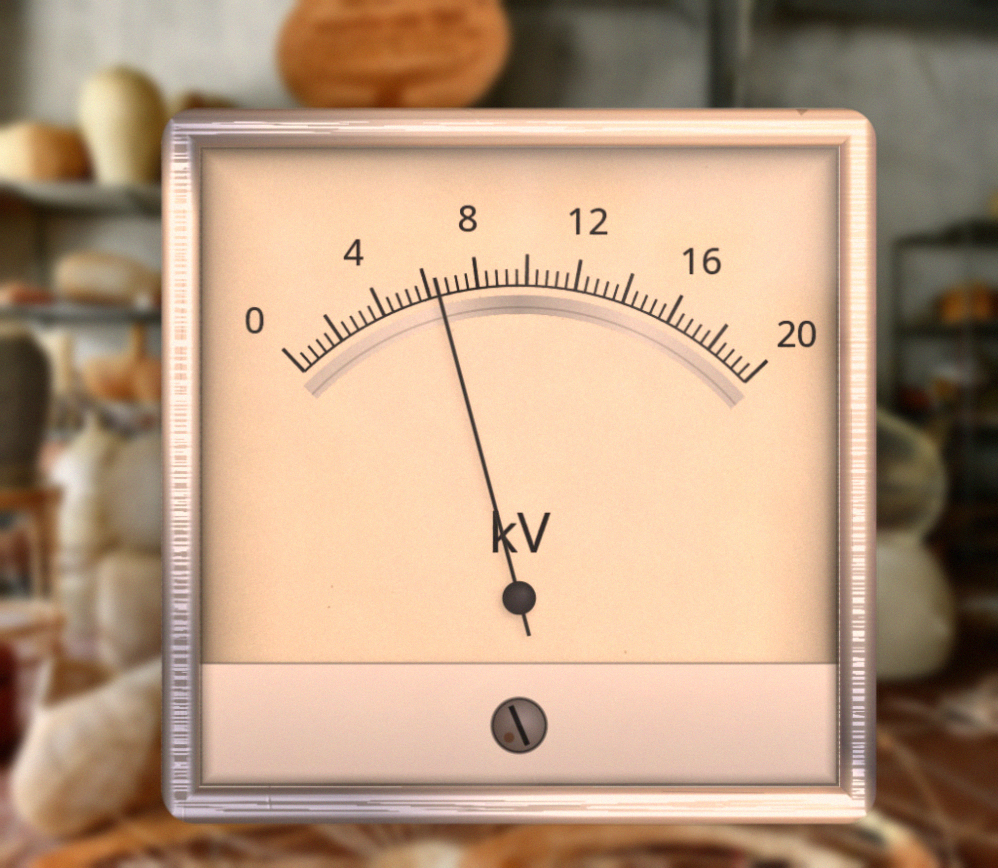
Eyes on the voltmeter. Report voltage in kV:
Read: 6.4 kV
